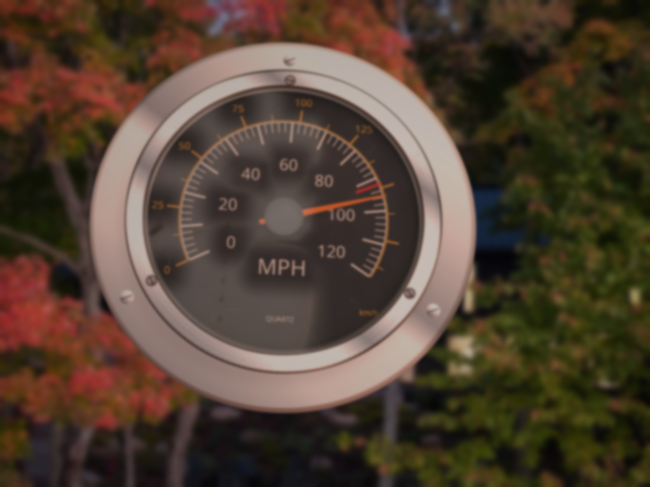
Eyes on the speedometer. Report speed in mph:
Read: 96 mph
